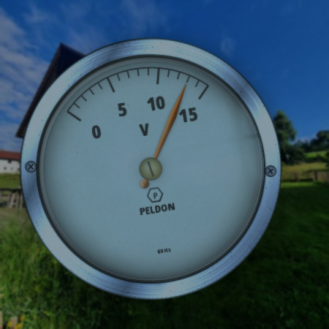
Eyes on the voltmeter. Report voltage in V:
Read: 13 V
